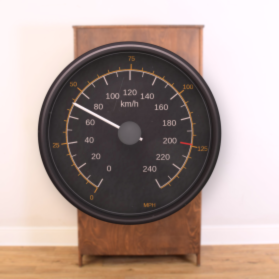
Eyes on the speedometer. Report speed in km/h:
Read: 70 km/h
